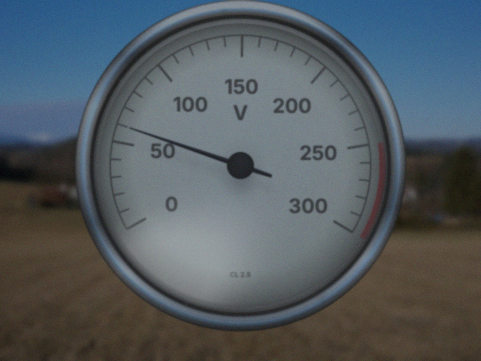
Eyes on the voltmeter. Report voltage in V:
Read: 60 V
